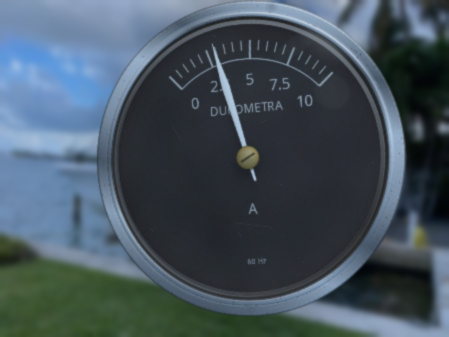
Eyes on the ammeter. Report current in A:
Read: 3 A
